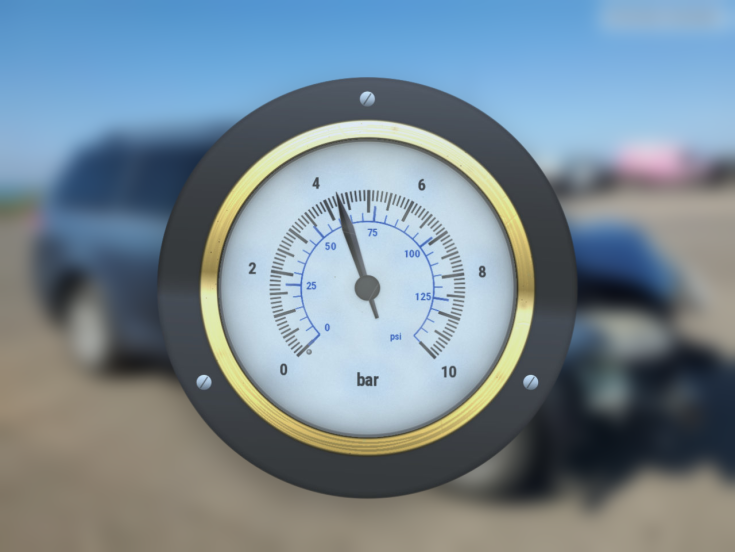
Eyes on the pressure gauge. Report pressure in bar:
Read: 4.3 bar
